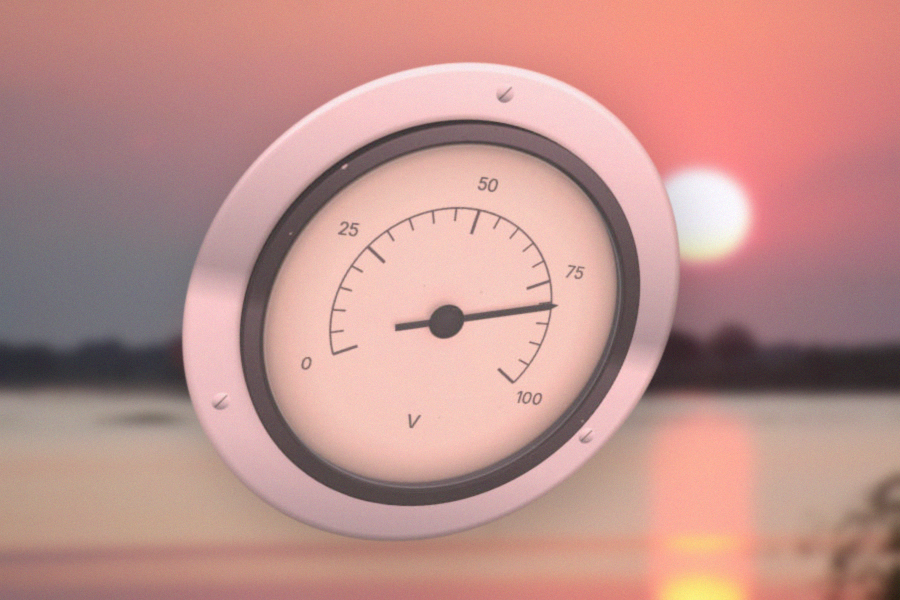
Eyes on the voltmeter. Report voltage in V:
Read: 80 V
